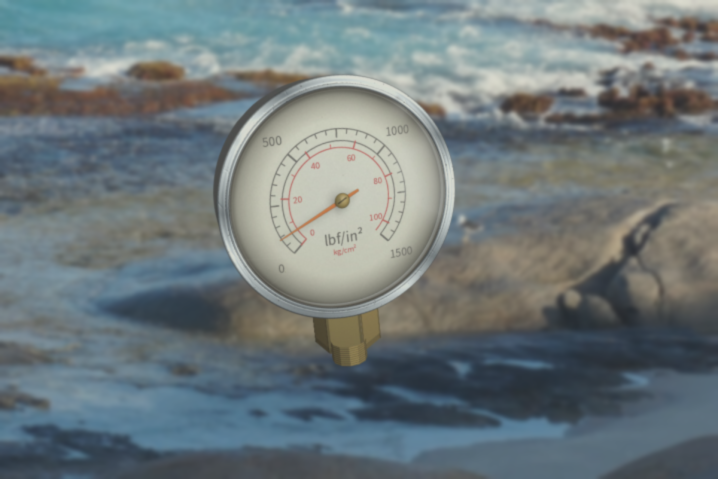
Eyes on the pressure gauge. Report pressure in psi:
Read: 100 psi
